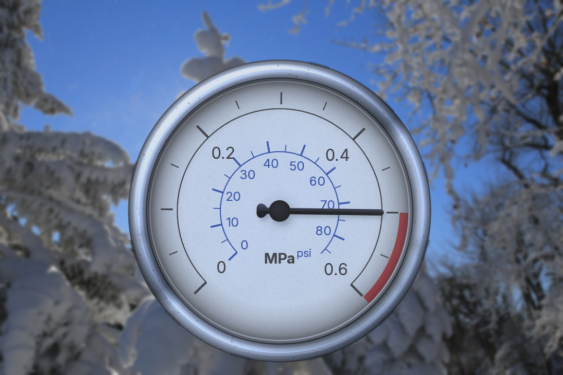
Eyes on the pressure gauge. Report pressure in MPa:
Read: 0.5 MPa
